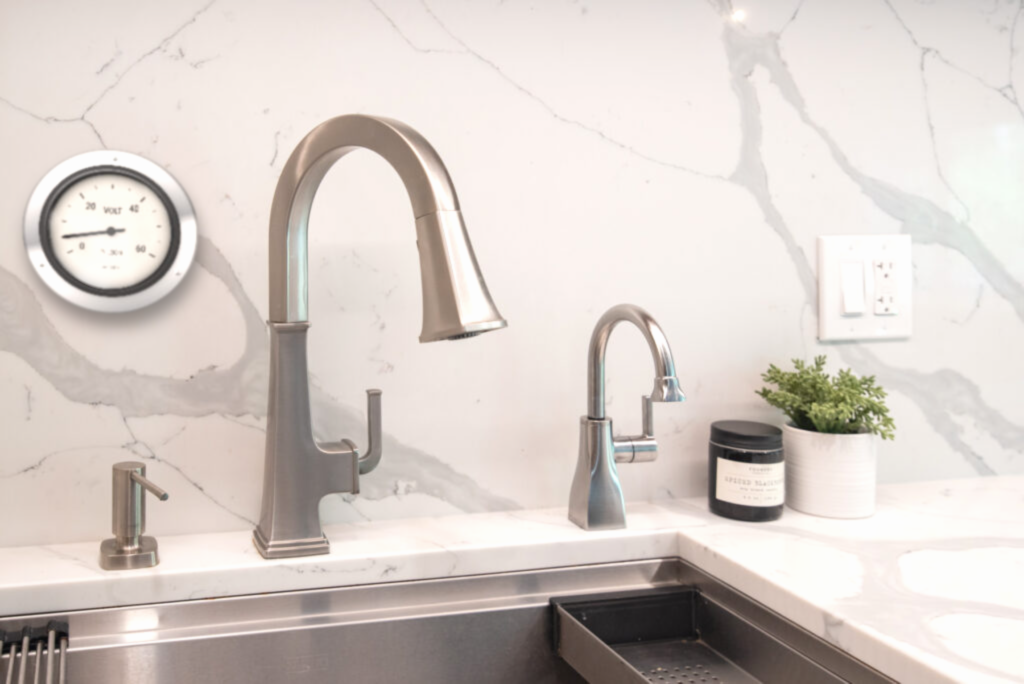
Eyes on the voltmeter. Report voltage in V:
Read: 5 V
